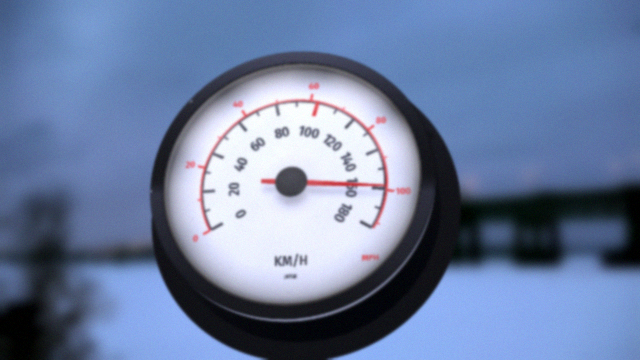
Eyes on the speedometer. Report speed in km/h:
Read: 160 km/h
